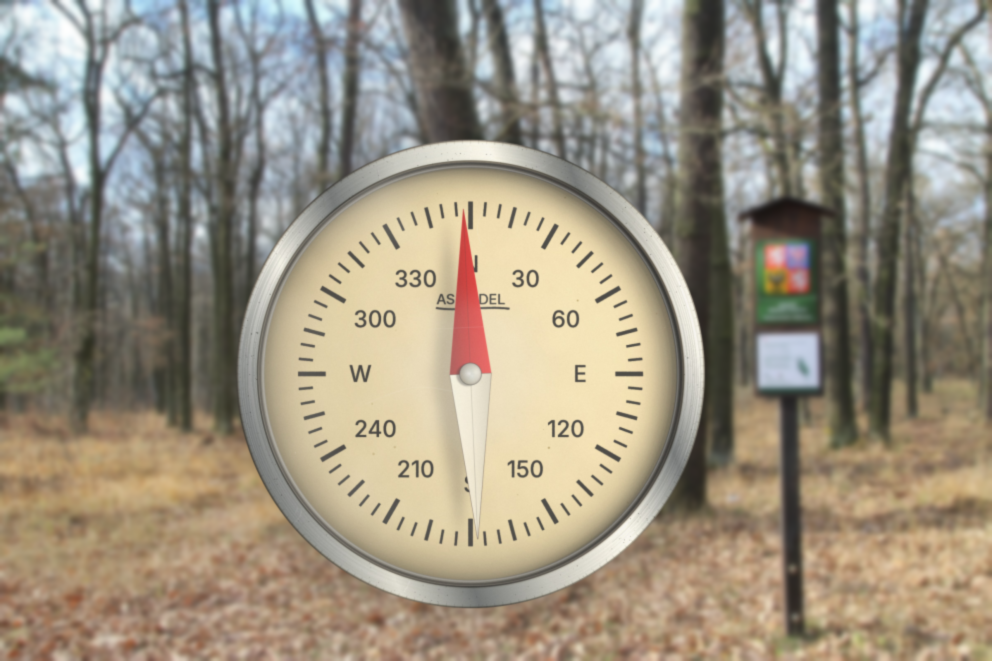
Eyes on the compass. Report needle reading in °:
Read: 357.5 °
